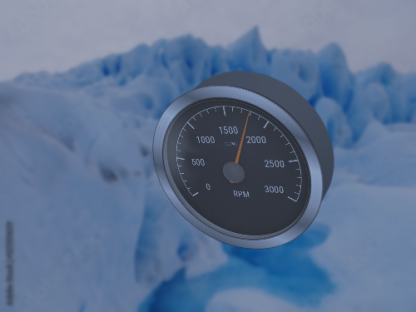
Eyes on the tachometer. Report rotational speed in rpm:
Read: 1800 rpm
